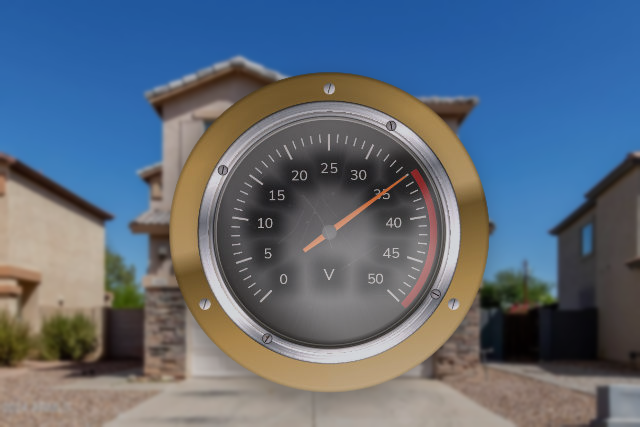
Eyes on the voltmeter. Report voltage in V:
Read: 35 V
